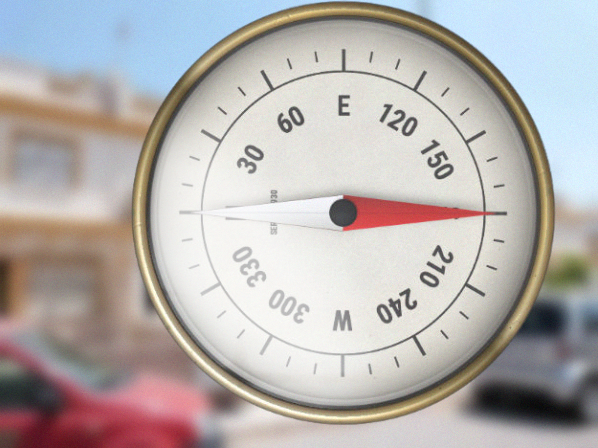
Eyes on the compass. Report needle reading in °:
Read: 180 °
